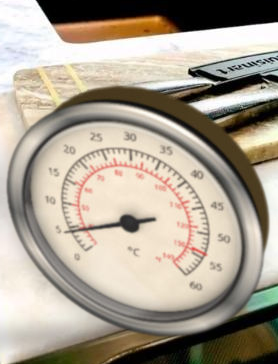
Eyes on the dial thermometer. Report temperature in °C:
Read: 5 °C
